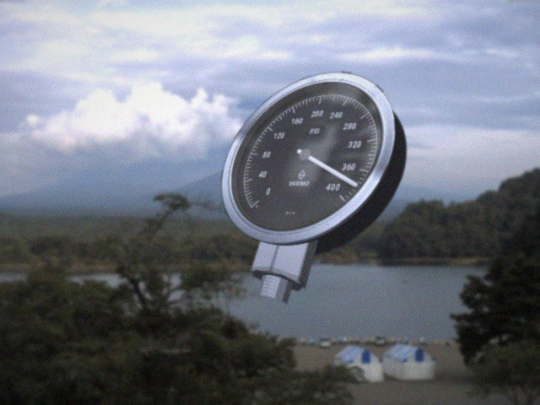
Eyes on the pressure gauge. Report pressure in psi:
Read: 380 psi
